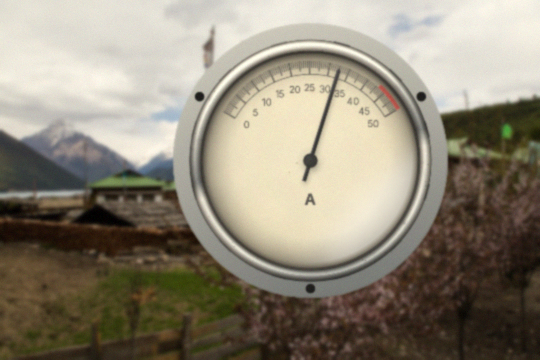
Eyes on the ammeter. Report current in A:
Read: 32.5 A
